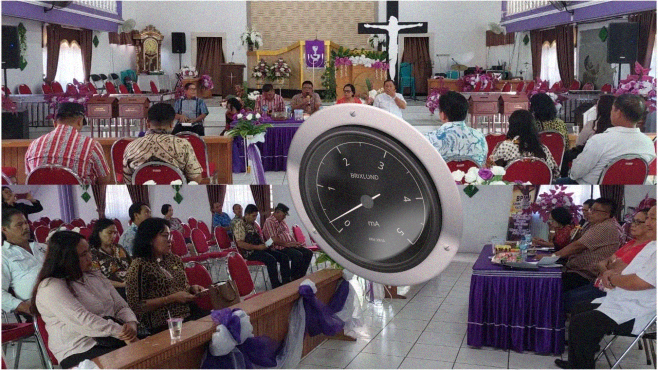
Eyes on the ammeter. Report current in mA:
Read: 0.25 mA
